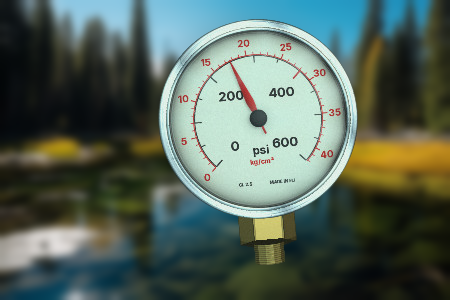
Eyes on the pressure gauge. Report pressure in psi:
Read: 250 psi
